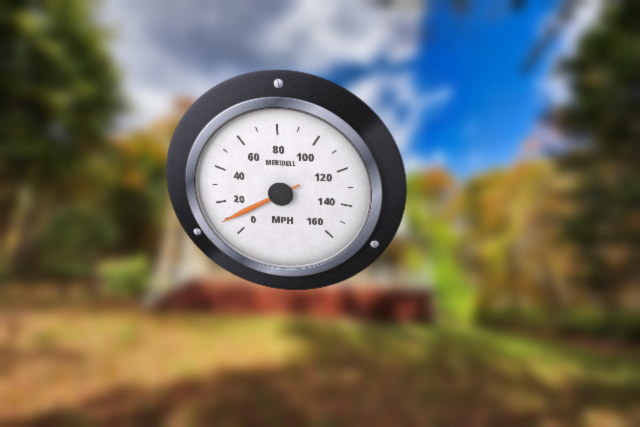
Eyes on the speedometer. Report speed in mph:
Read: 10 mph
